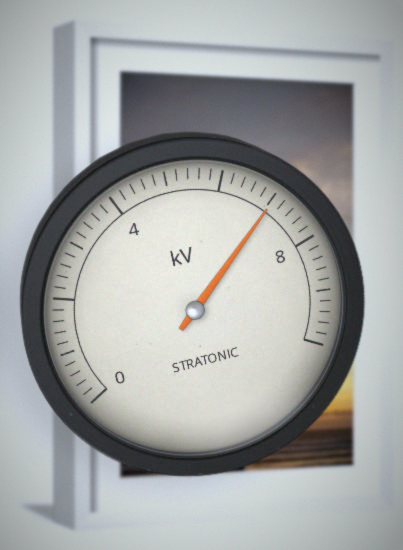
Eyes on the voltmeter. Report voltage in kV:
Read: 7 kV
